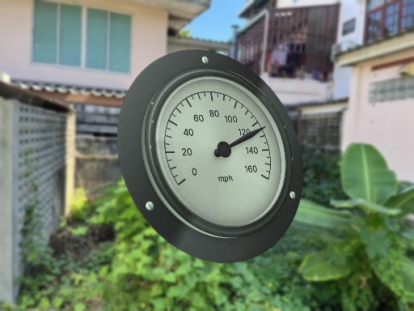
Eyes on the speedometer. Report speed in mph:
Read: 125 mph
